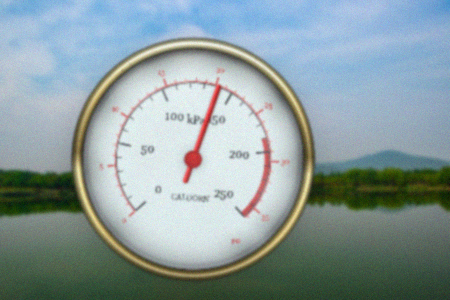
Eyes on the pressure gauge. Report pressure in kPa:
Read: 140 kPa
